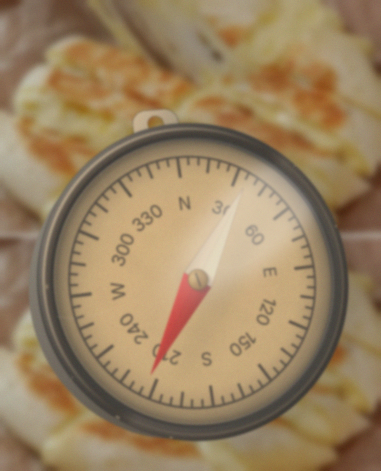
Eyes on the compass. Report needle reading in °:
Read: 215 °
